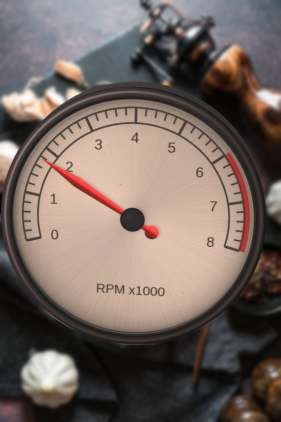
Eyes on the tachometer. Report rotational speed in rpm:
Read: 1800 rpm
